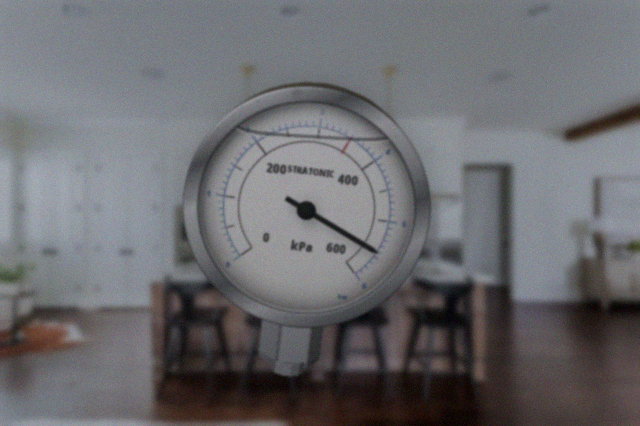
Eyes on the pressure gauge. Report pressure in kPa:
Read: 550 kPa
